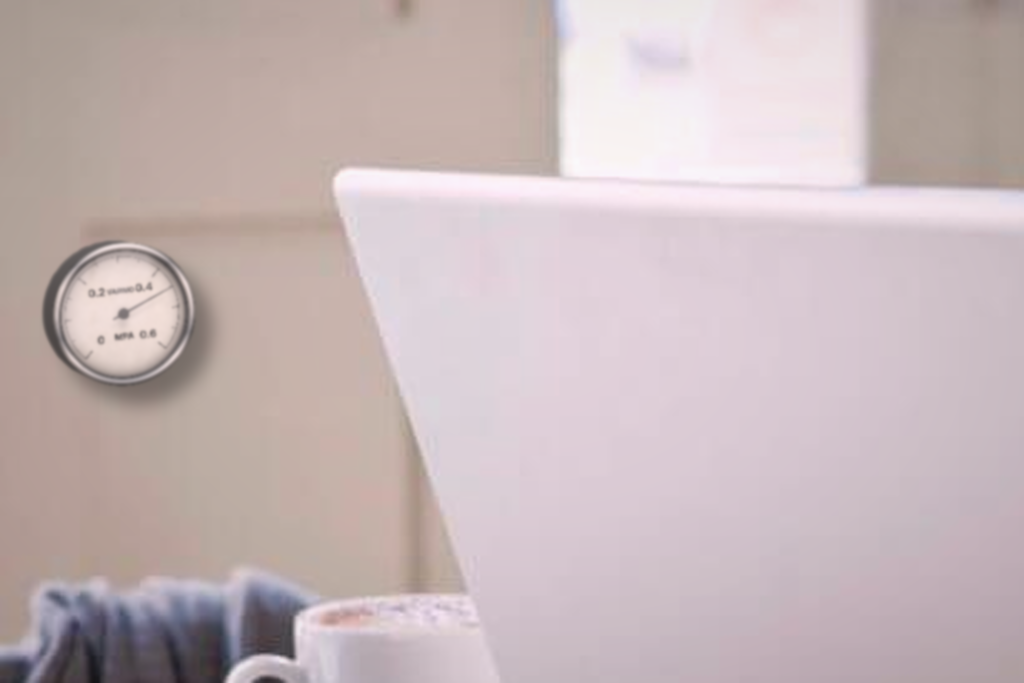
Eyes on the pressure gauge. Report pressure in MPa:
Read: 0.45 MPa
